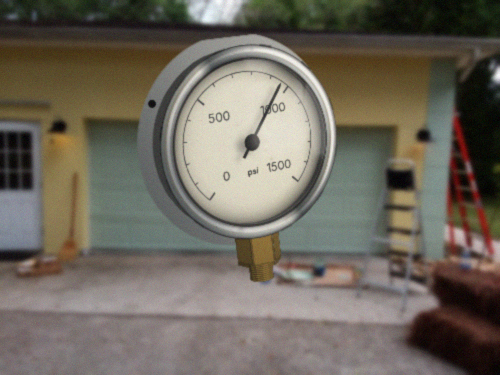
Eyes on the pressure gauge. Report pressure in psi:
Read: 950 psi
